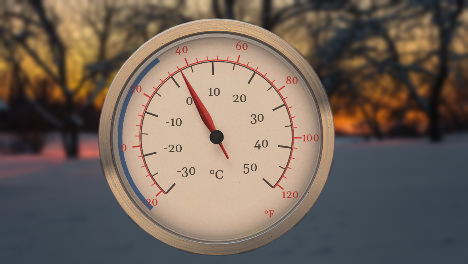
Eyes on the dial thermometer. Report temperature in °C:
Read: 2.5 °C
